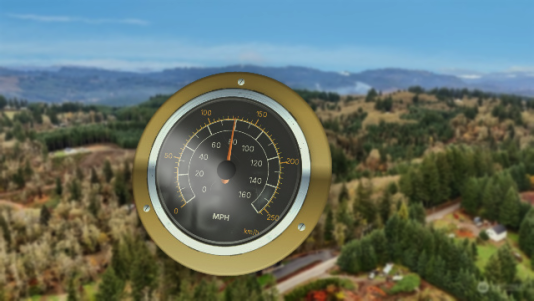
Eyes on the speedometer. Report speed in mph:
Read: 80 mph
